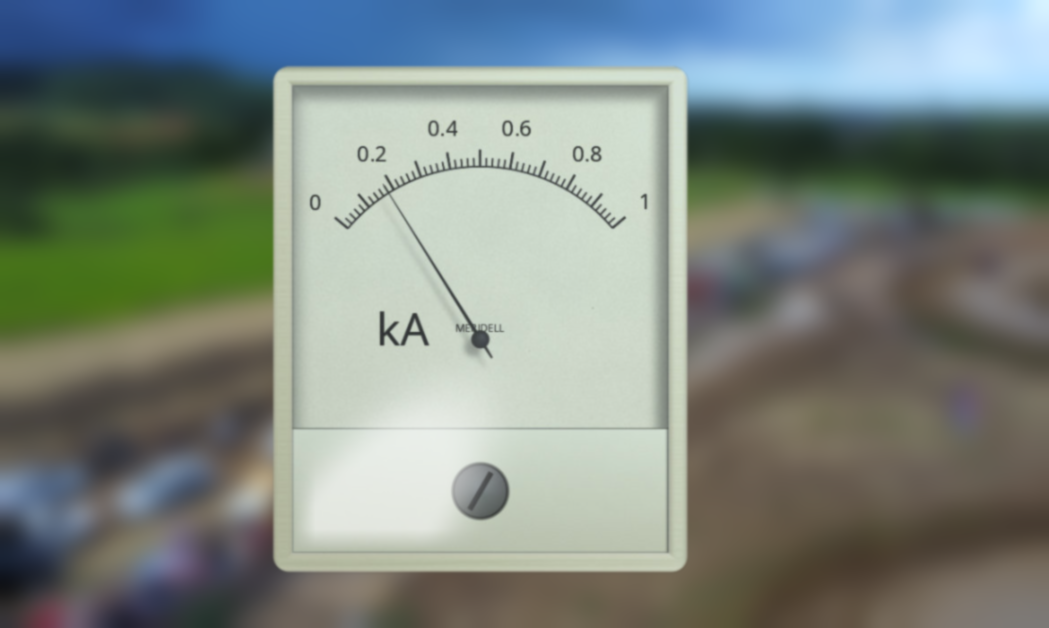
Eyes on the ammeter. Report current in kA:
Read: 0.18 kA
